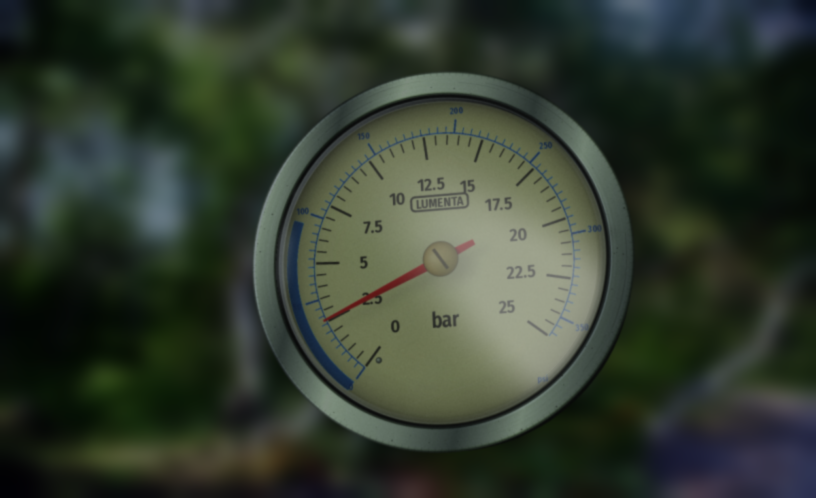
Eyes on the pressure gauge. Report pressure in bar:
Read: 2.5 bar
